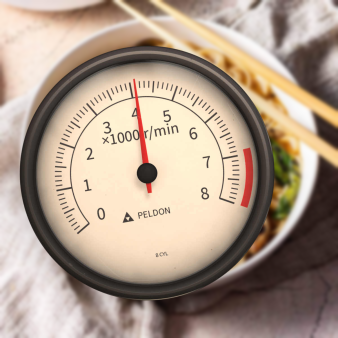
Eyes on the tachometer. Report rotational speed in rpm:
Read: 4100 rpm
